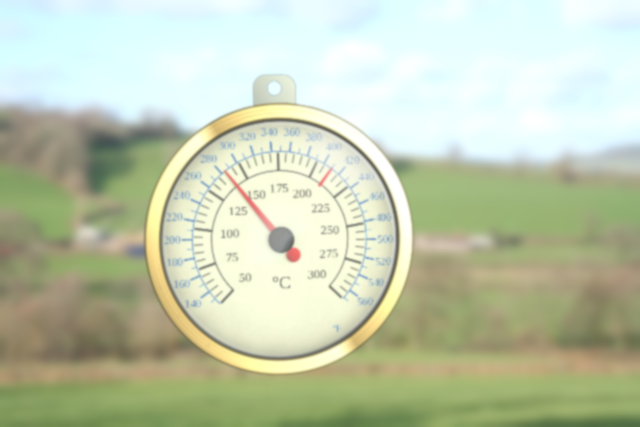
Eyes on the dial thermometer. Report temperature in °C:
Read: 140 °C
